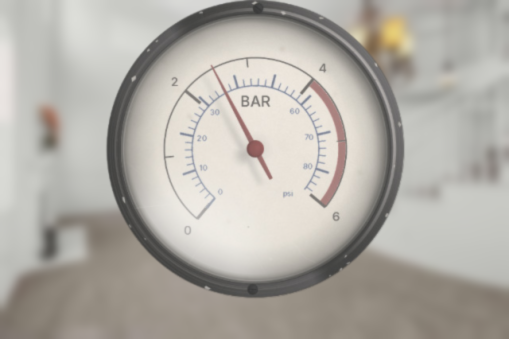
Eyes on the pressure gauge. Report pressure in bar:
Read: 2.5 bar
